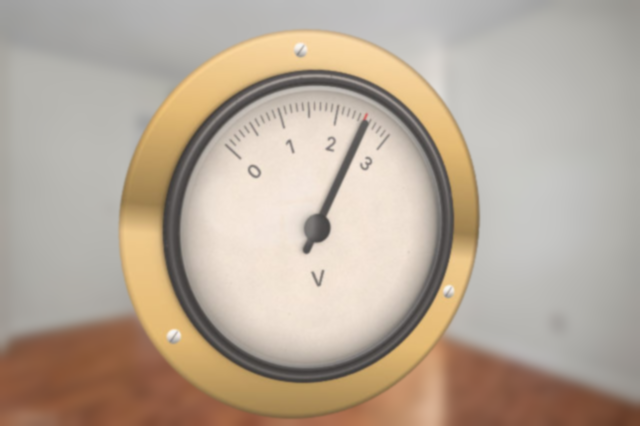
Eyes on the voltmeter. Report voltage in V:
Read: 2.5 V
